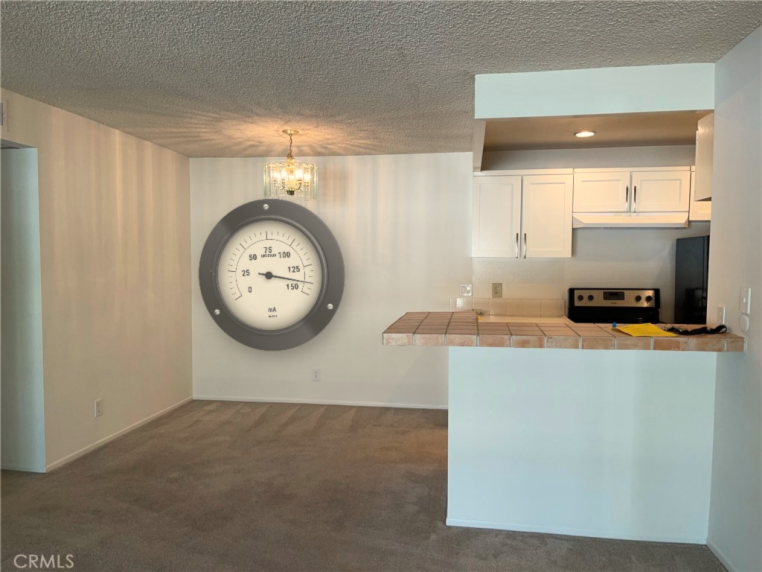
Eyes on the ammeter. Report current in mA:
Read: 140 mA
